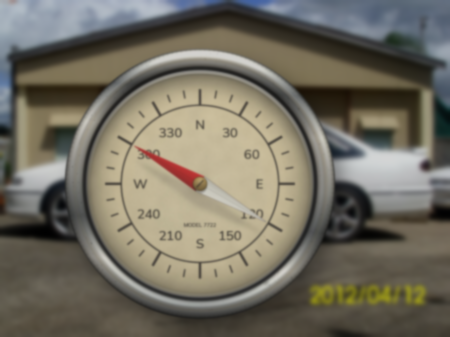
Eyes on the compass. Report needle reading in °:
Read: 300 °
